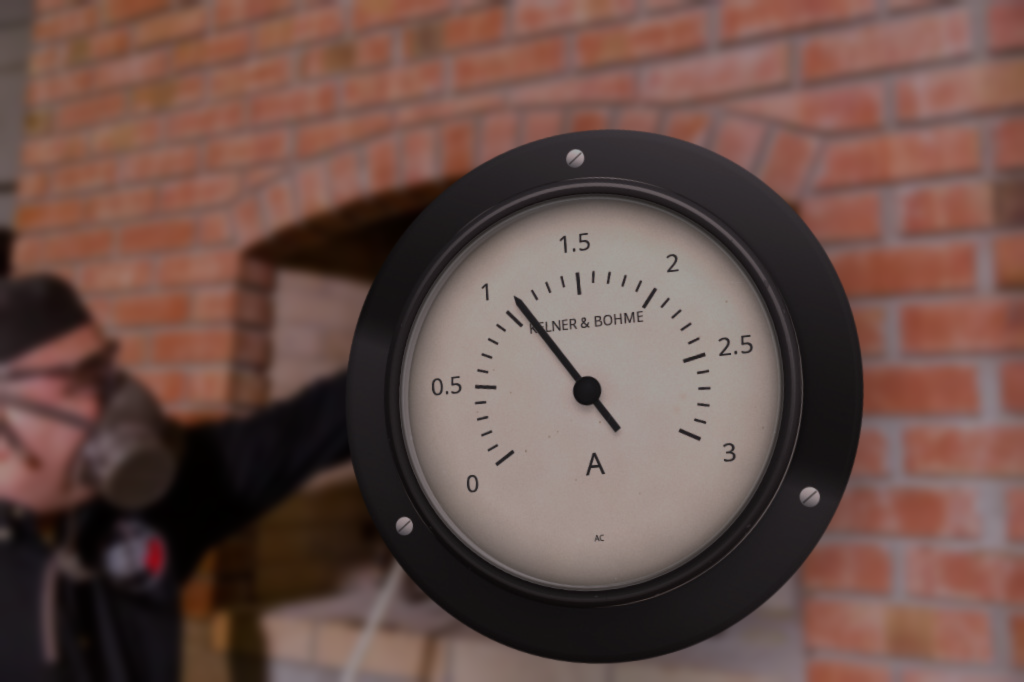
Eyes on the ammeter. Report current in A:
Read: 1.1 A
